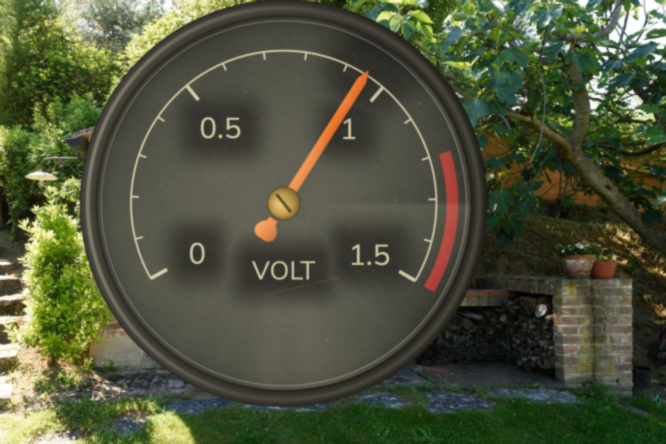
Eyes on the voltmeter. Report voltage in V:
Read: 0.95 V
